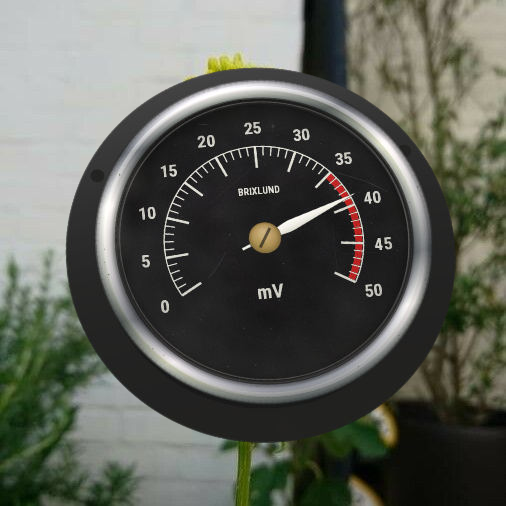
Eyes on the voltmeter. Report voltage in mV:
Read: 39 mV
